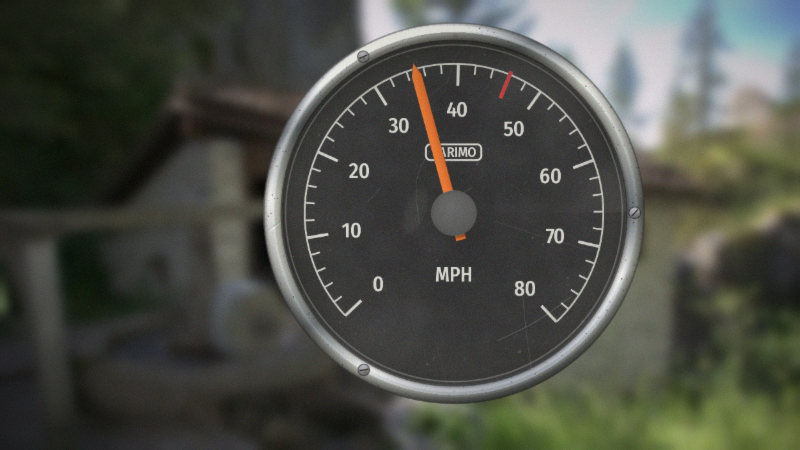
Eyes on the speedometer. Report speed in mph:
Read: 35 mph
